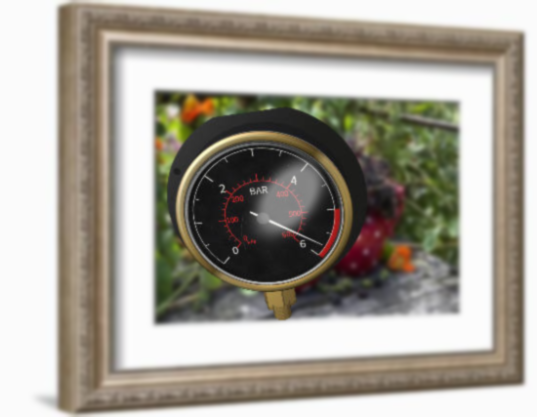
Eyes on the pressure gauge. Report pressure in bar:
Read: 5.75 bar
